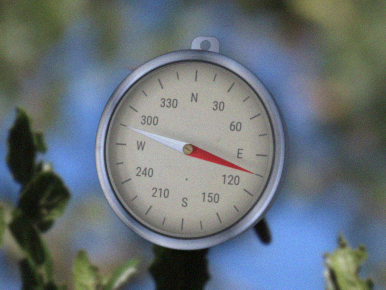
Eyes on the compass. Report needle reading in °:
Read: 105 °
